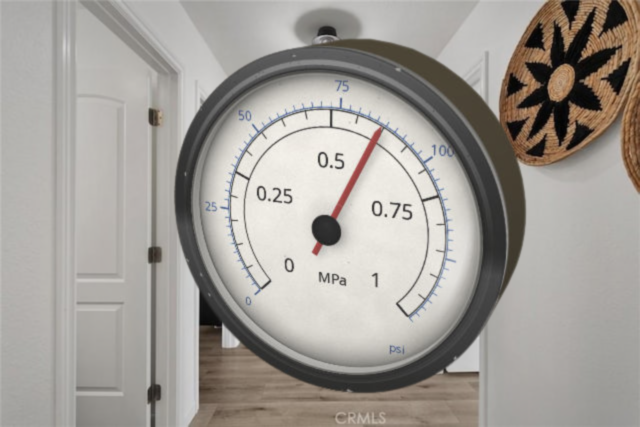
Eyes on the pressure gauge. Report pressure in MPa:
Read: 0.6 MPa
